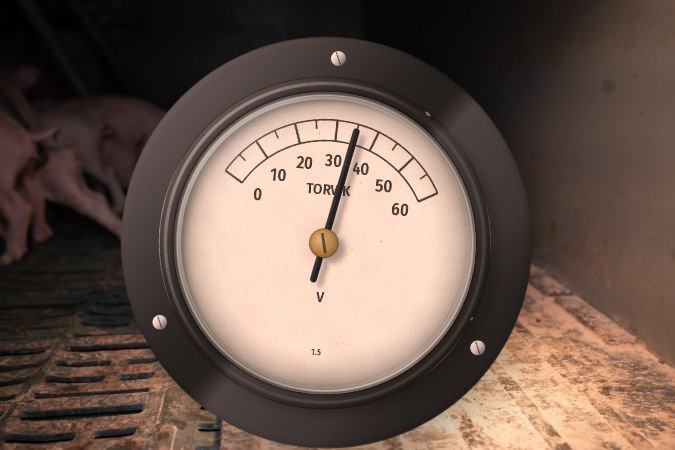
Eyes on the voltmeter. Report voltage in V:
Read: 35 V
